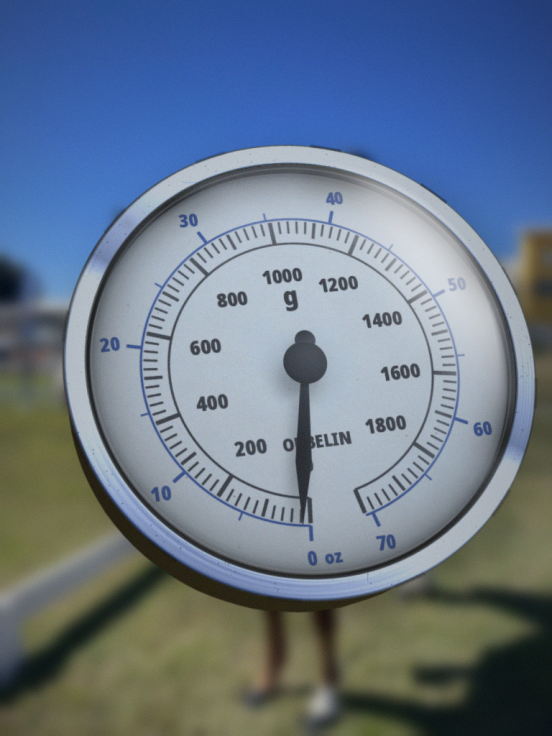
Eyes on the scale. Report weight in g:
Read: 20 g
